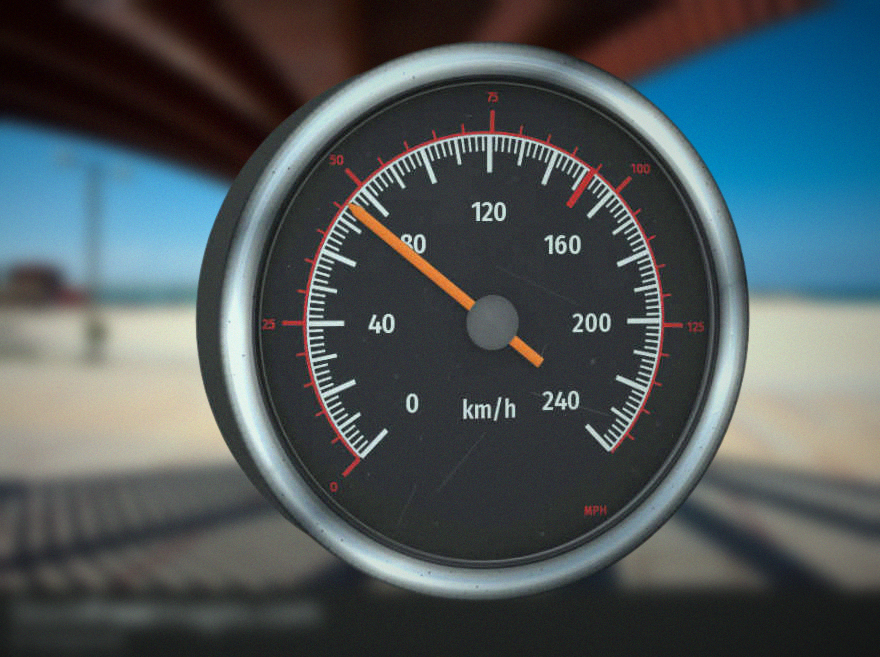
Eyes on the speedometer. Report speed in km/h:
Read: 74 km/h
